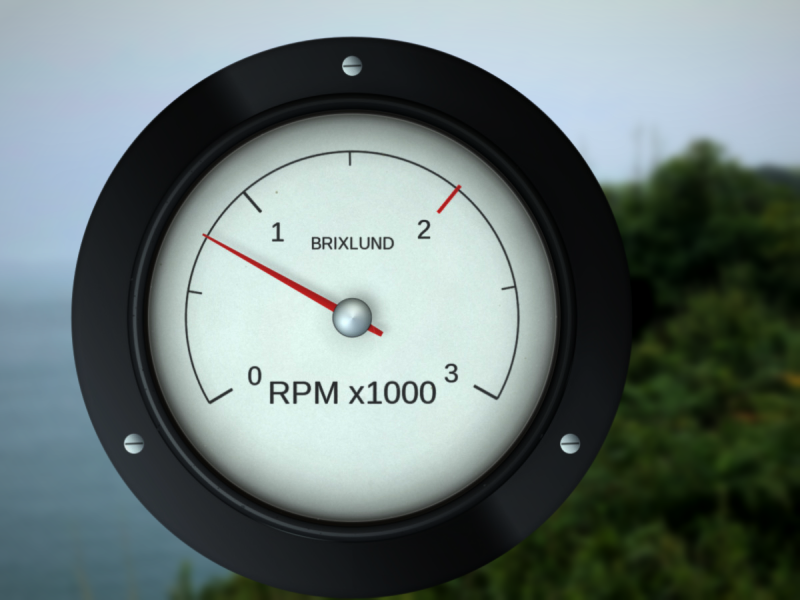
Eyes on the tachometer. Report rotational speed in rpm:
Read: 750 rpm
